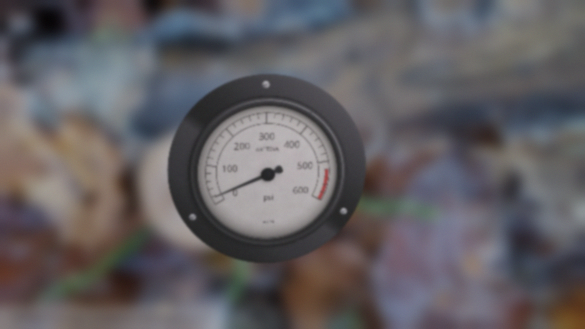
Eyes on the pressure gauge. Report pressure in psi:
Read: 20 psi
